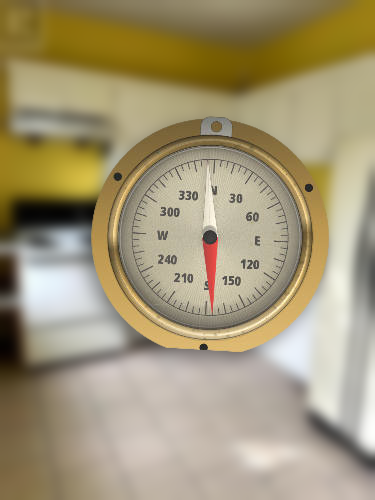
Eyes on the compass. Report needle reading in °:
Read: 175 °
